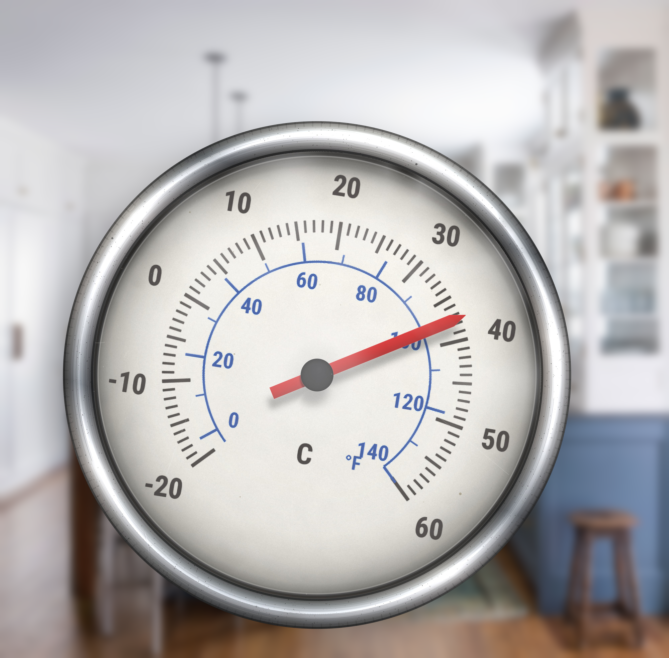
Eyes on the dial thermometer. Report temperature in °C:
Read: 37.5 °C
